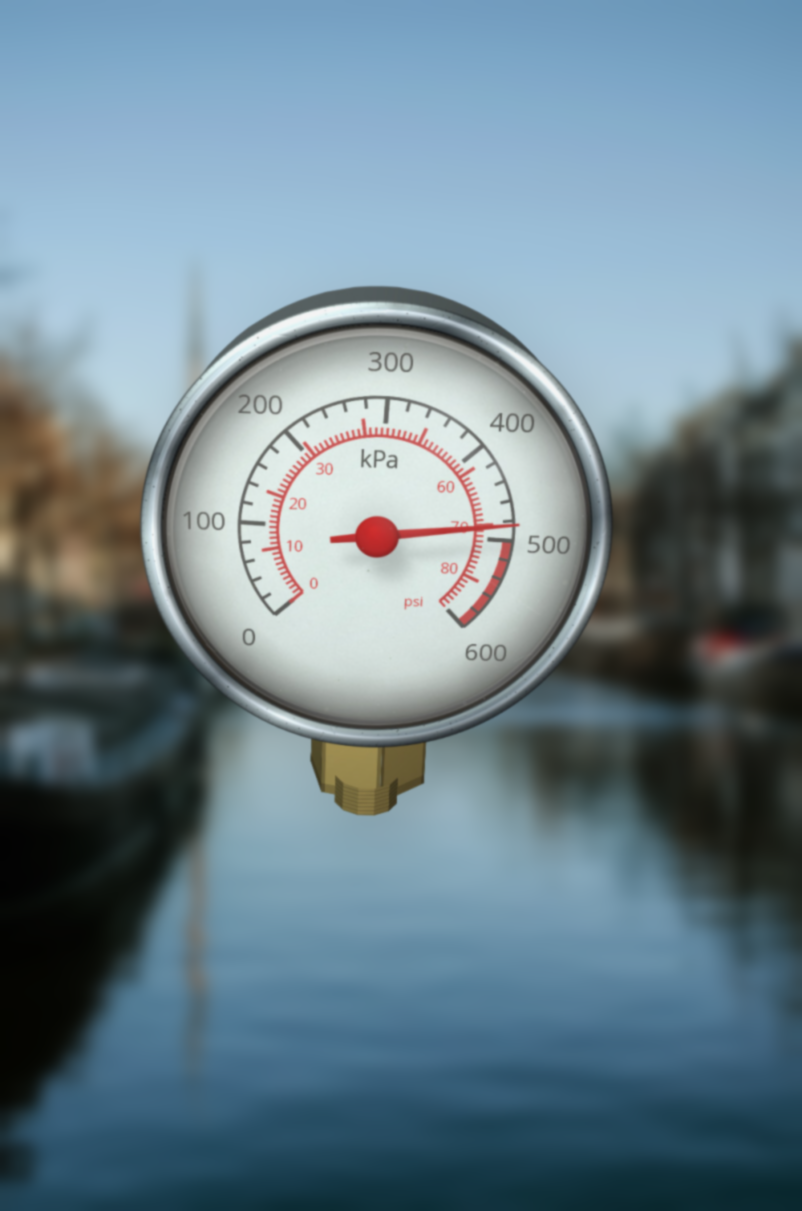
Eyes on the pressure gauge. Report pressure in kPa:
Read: 480 kPa
